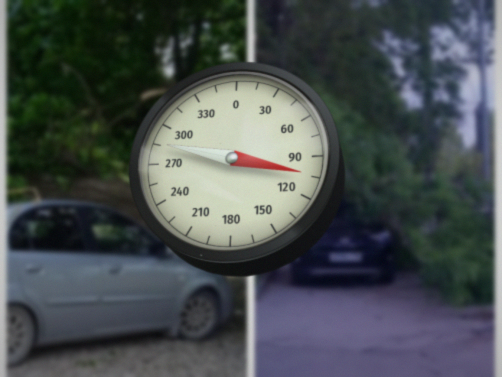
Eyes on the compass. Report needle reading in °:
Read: 105 °
